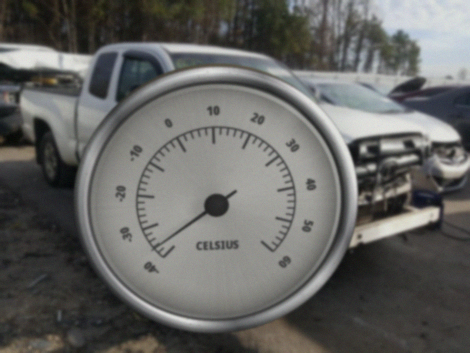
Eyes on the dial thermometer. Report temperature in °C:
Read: -36 °C
